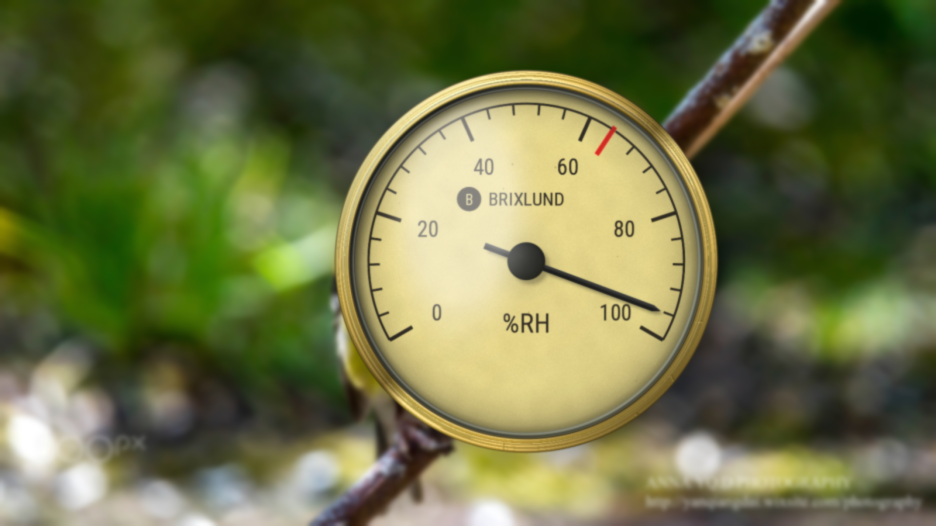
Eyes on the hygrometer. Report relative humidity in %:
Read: 96 %
